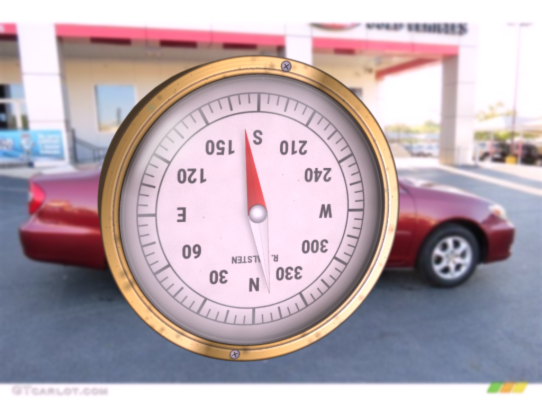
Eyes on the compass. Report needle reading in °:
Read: 170 °
